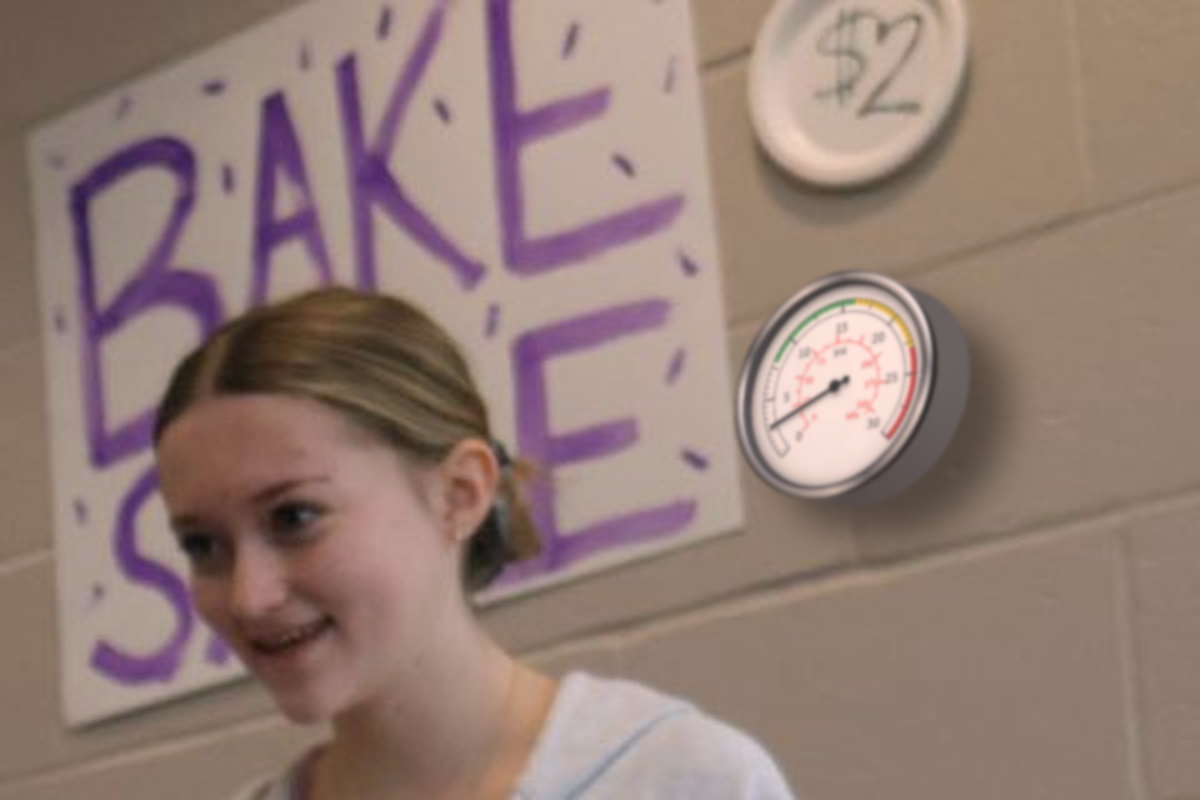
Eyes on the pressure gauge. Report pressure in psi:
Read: 2.5 psi
